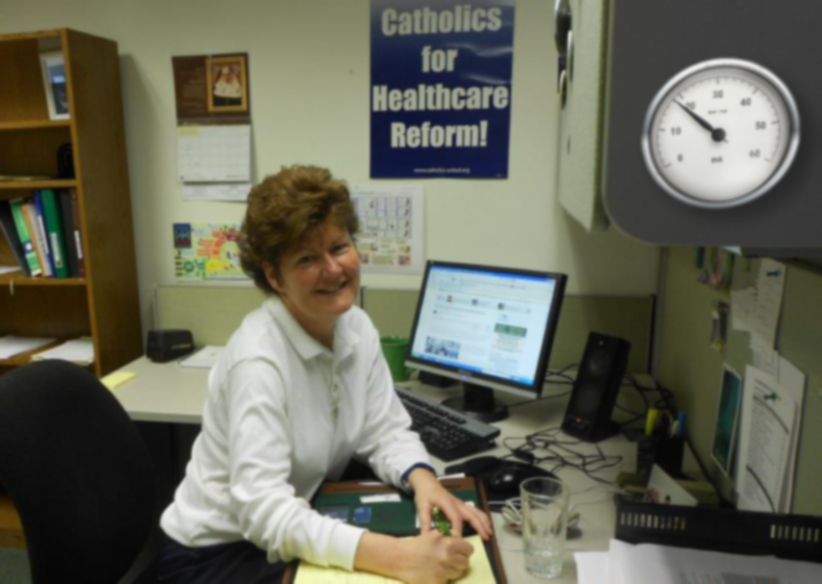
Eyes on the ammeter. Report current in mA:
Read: 18 mA
